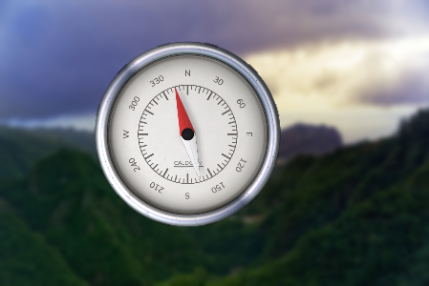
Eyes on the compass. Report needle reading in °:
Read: 345 °
